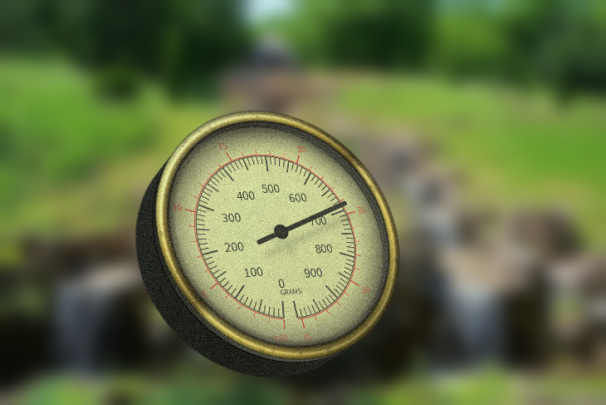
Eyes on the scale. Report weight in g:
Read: 690 g
